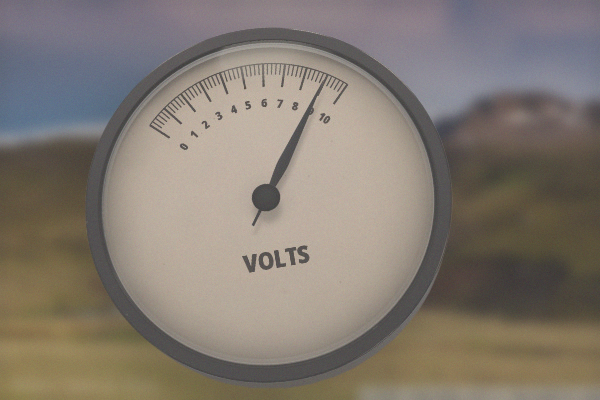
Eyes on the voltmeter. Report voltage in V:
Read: 9 V
